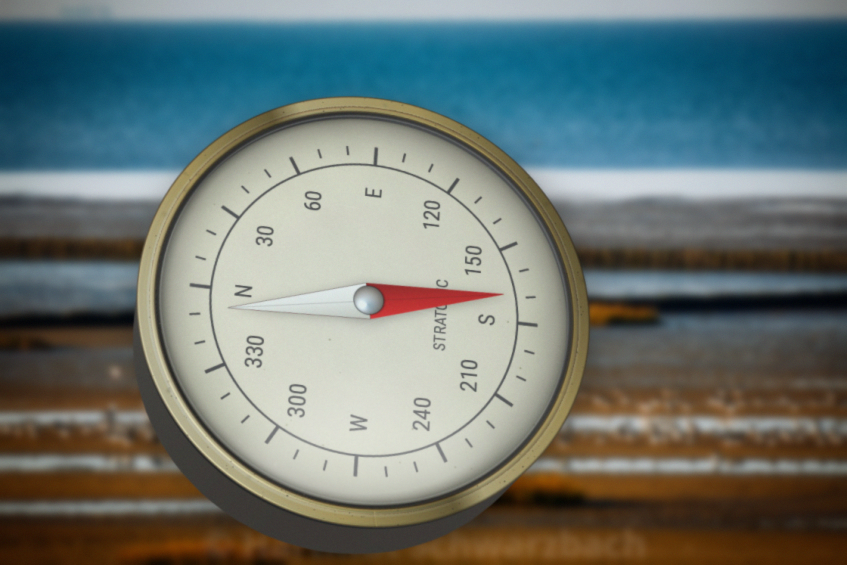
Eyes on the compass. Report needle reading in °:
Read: 170 °
